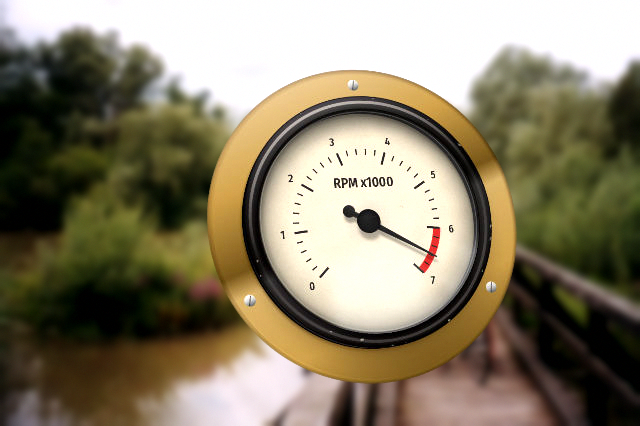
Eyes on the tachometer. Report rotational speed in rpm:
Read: 6600 rpm
